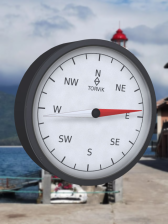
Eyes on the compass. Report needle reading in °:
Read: 82.5 °
